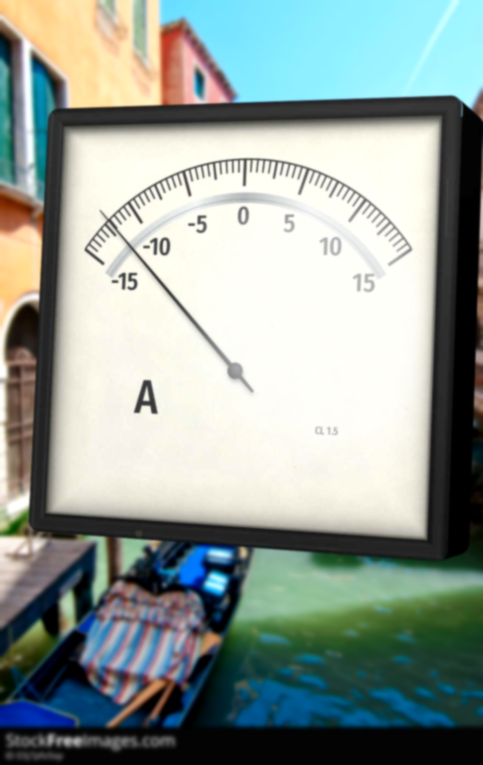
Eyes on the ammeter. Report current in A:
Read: -12 A
